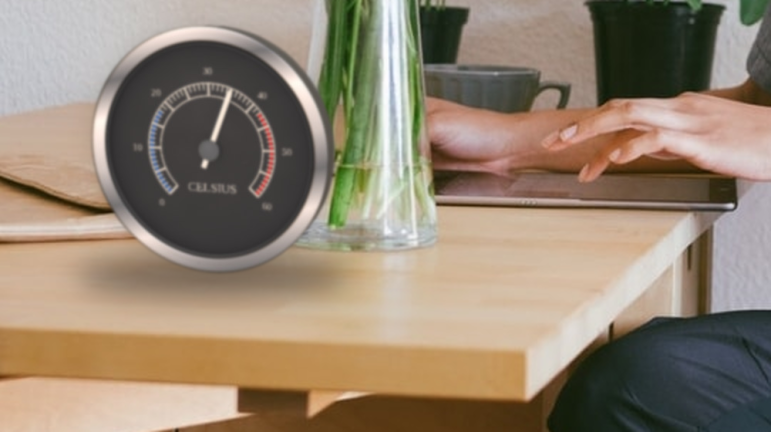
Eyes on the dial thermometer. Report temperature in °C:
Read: 35 °C
